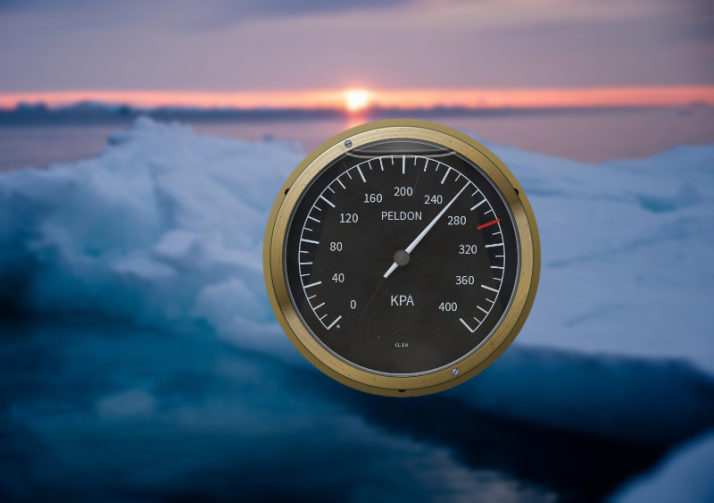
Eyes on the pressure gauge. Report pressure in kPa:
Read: 260 kPa
